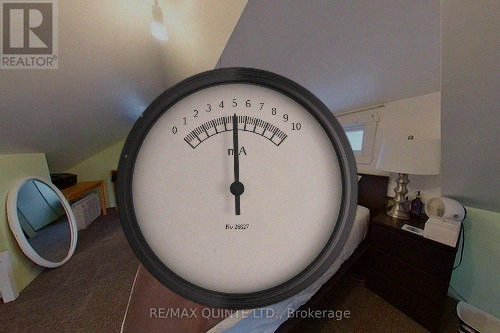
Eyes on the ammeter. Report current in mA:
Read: 5 mA
